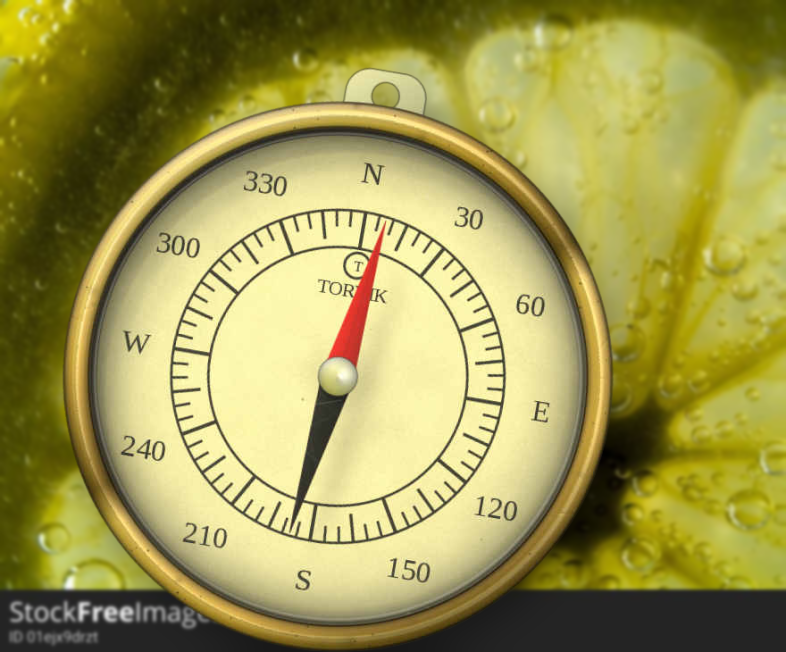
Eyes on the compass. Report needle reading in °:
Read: 7.5 °
